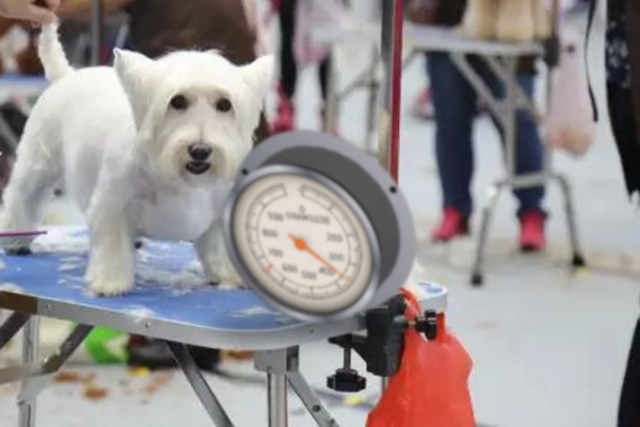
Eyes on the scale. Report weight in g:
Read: 350 g
